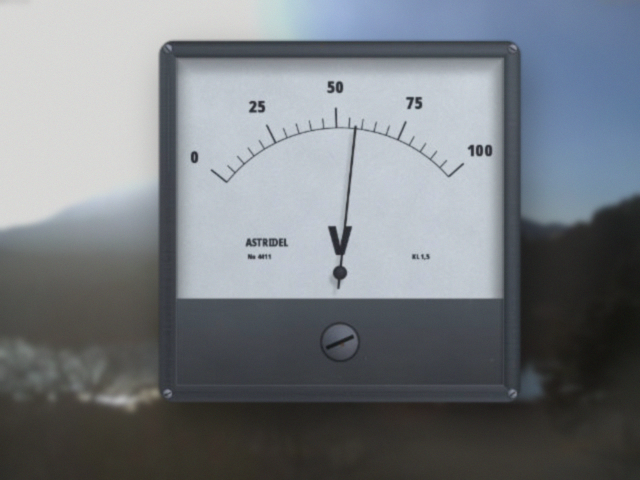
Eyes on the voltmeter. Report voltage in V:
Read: 57.5 V
